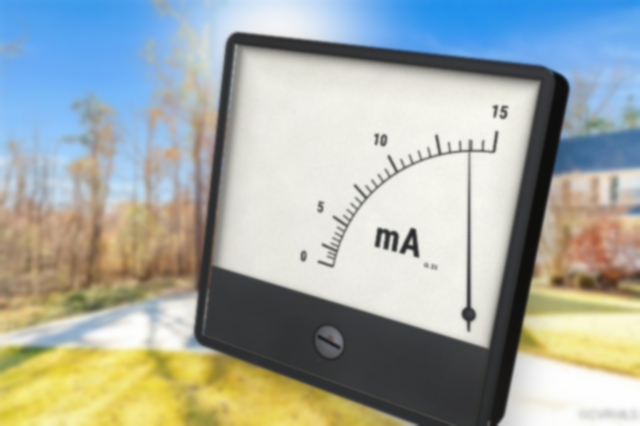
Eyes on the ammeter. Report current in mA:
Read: 14 mA
